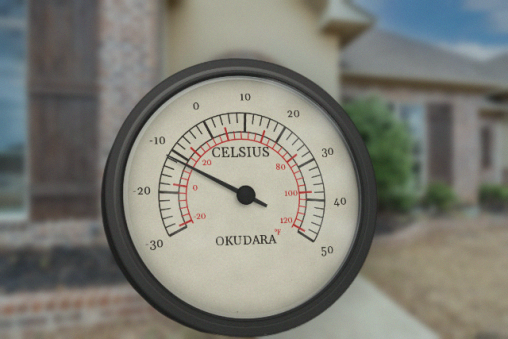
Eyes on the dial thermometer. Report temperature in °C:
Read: -12 °C
